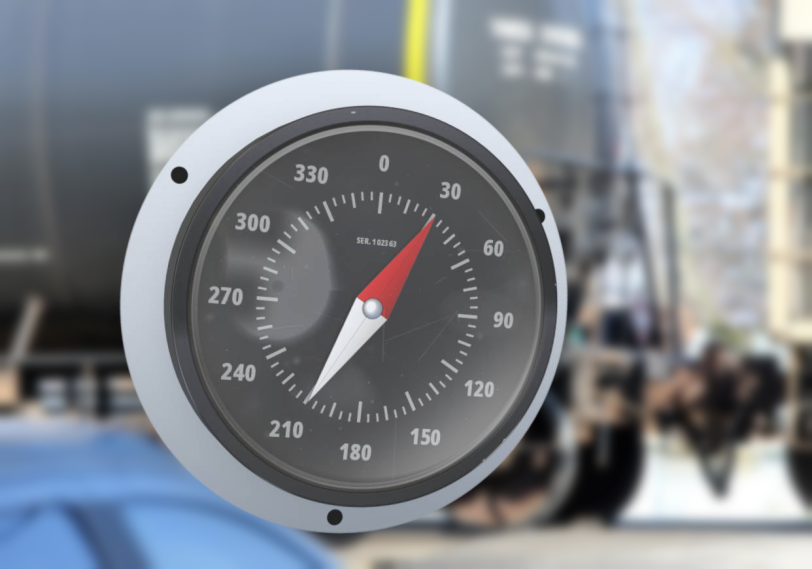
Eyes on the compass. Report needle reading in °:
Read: 30 °
